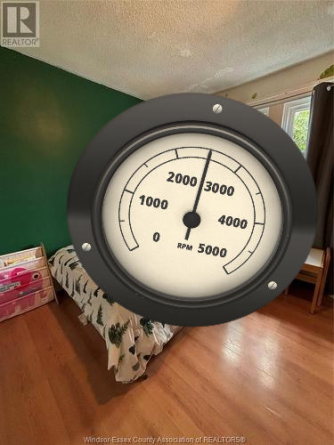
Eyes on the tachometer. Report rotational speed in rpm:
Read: 2500 rpm
